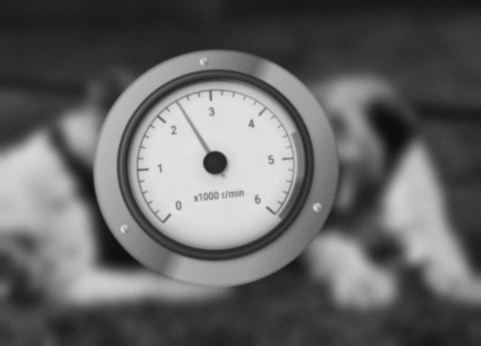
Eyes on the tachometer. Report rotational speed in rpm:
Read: 2400 rpm
